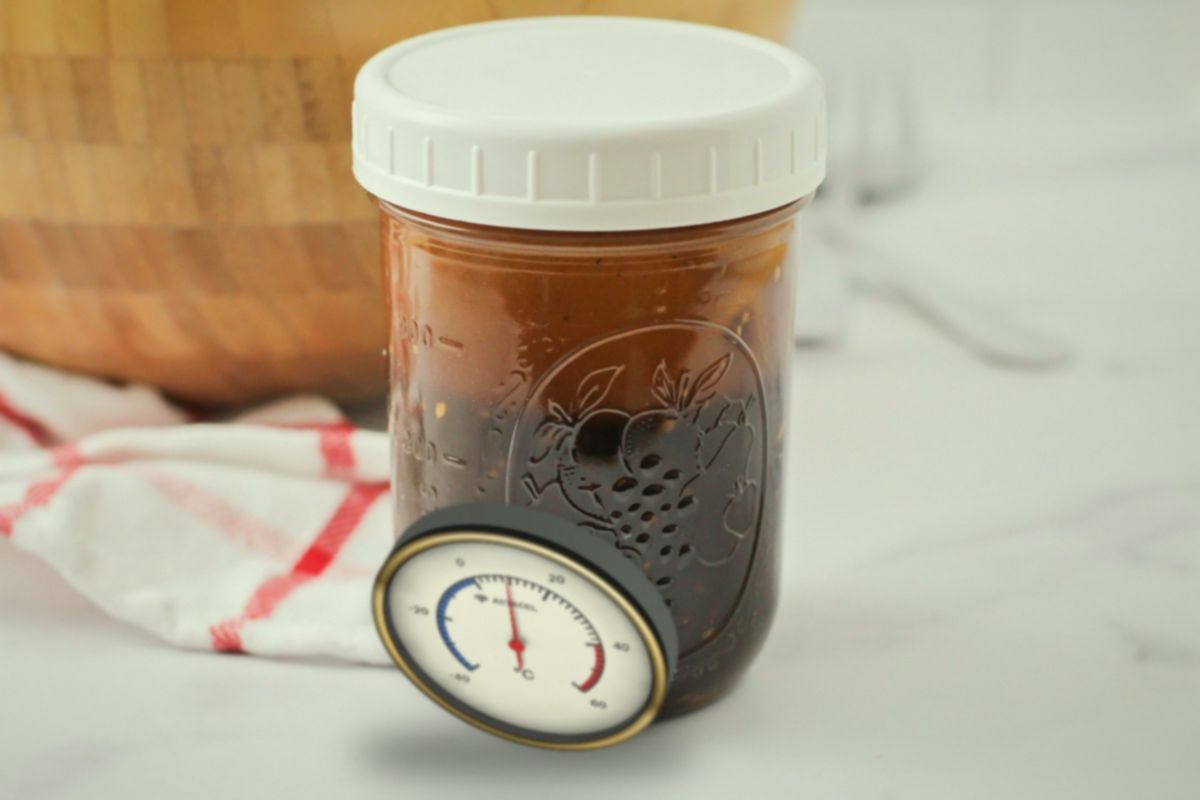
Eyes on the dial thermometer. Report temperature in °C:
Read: 10 °C
